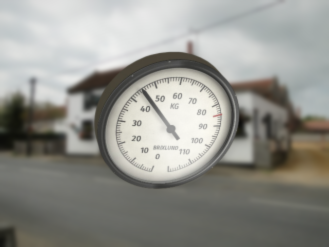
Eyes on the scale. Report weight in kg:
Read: 45 kg
